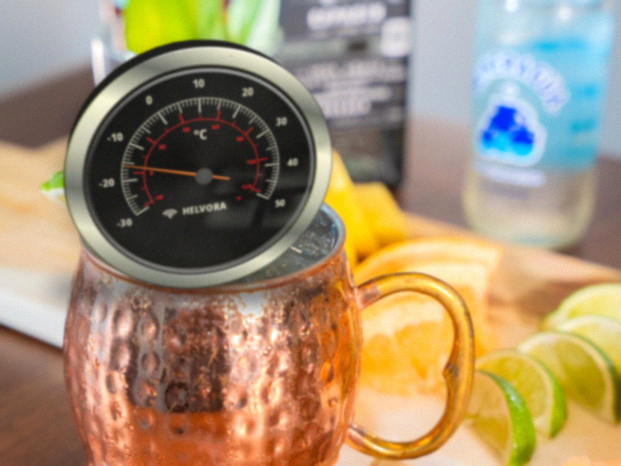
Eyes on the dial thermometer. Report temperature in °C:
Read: -15 °C
